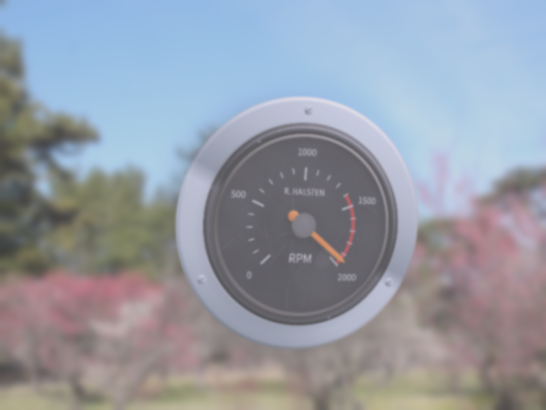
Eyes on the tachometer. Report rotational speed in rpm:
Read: 1950 rpm
